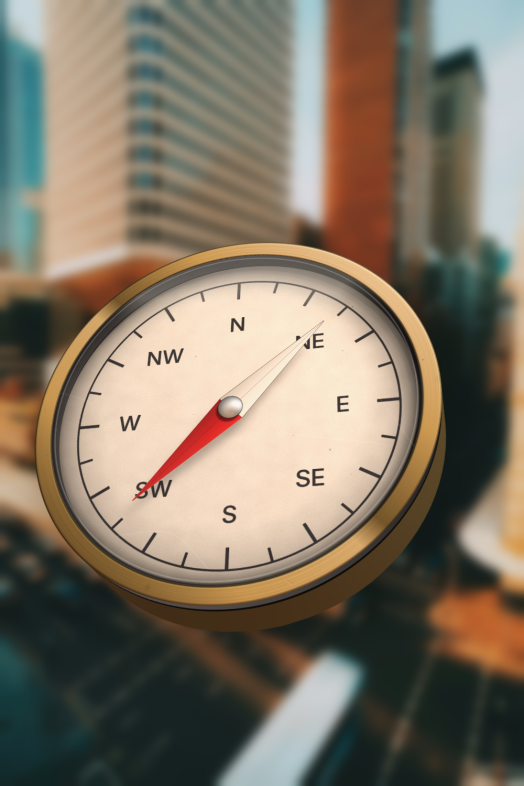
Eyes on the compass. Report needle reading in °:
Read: 225 °
